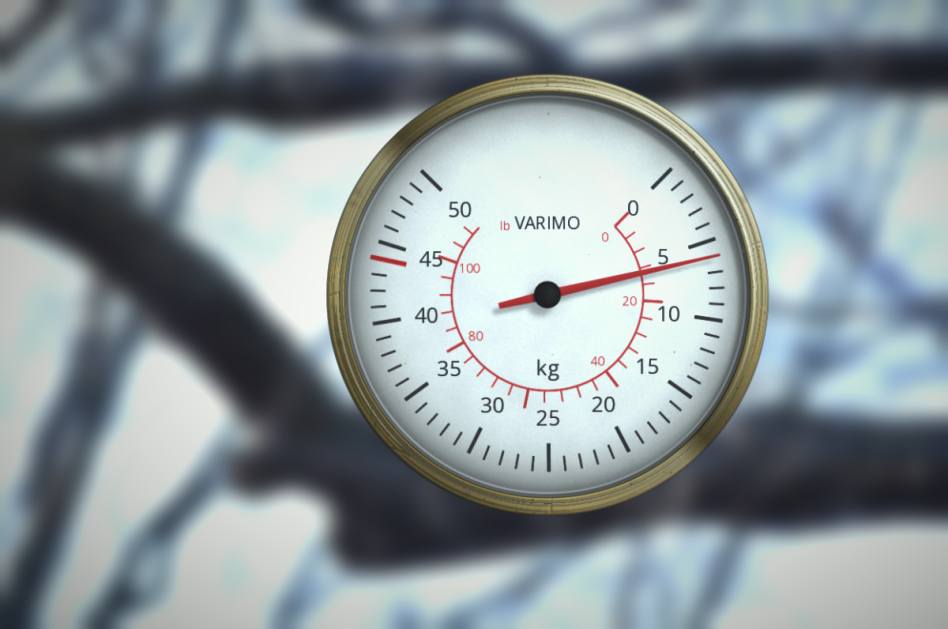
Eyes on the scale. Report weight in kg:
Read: 6 kg
